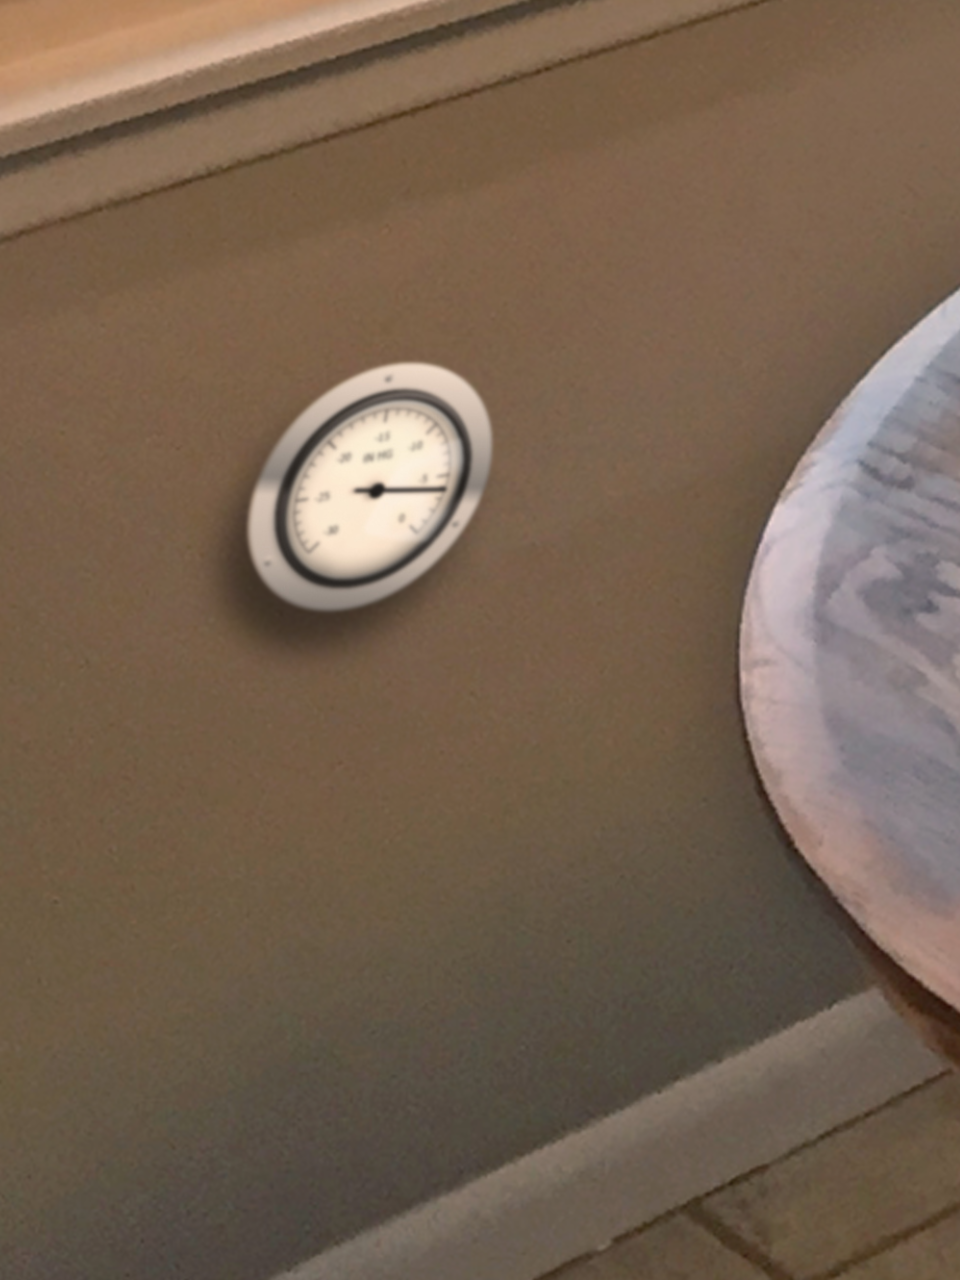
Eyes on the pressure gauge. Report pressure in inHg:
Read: -4 inHg
